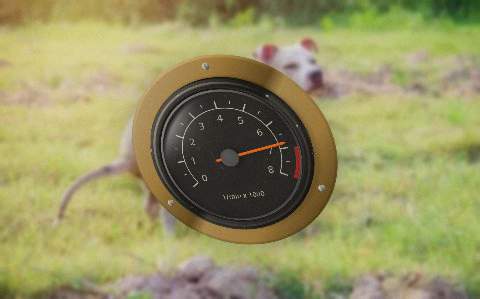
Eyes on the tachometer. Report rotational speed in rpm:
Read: 6750 rpm
